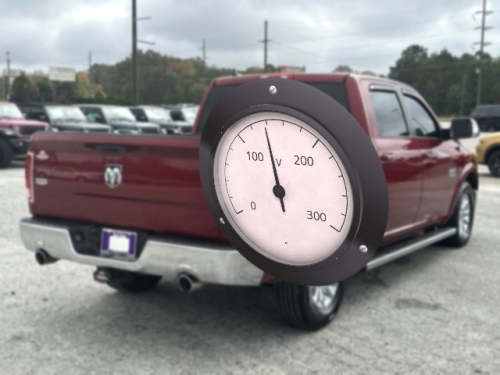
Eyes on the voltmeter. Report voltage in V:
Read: 140 V
